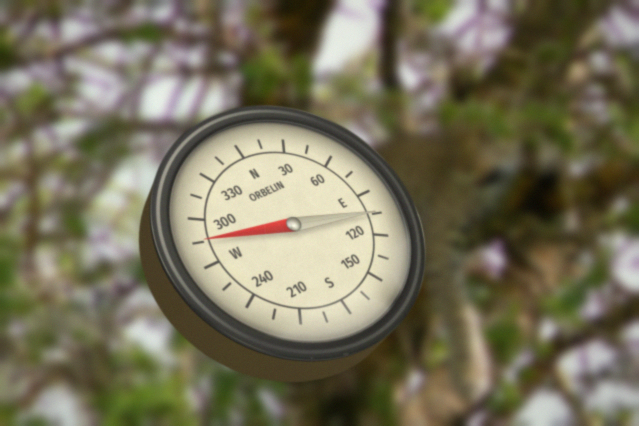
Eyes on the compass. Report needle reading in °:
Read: 285 °
